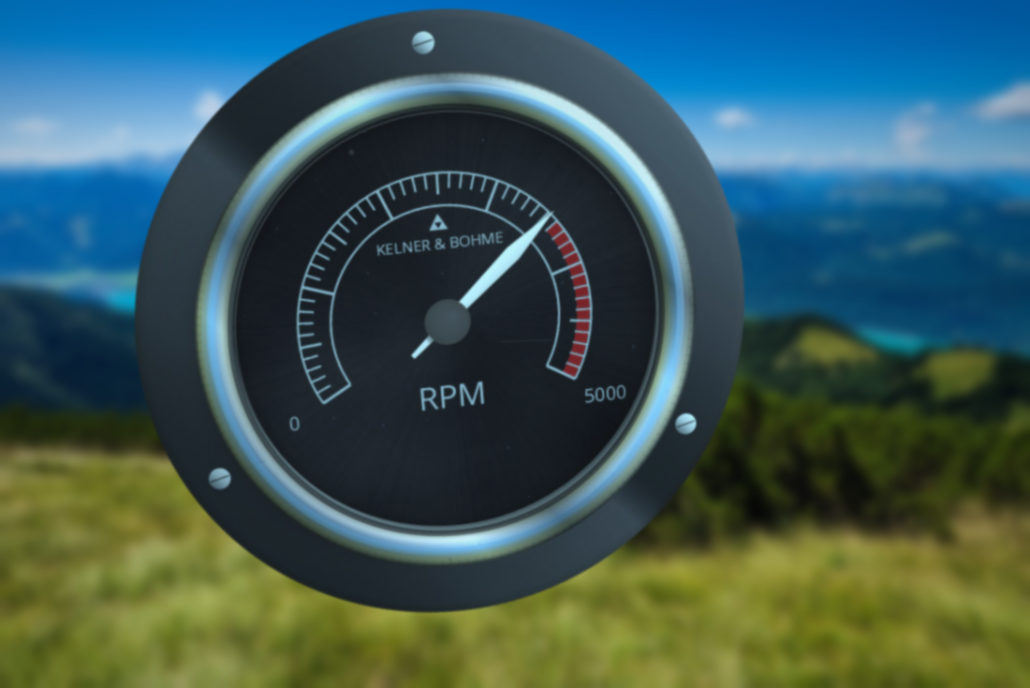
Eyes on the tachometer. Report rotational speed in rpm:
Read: 3500 rpm
